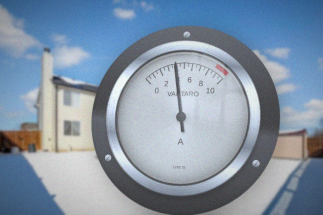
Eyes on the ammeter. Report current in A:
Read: 4 A
